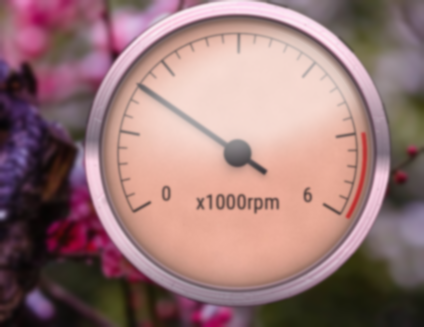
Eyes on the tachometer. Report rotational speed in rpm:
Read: 1600 rpm
